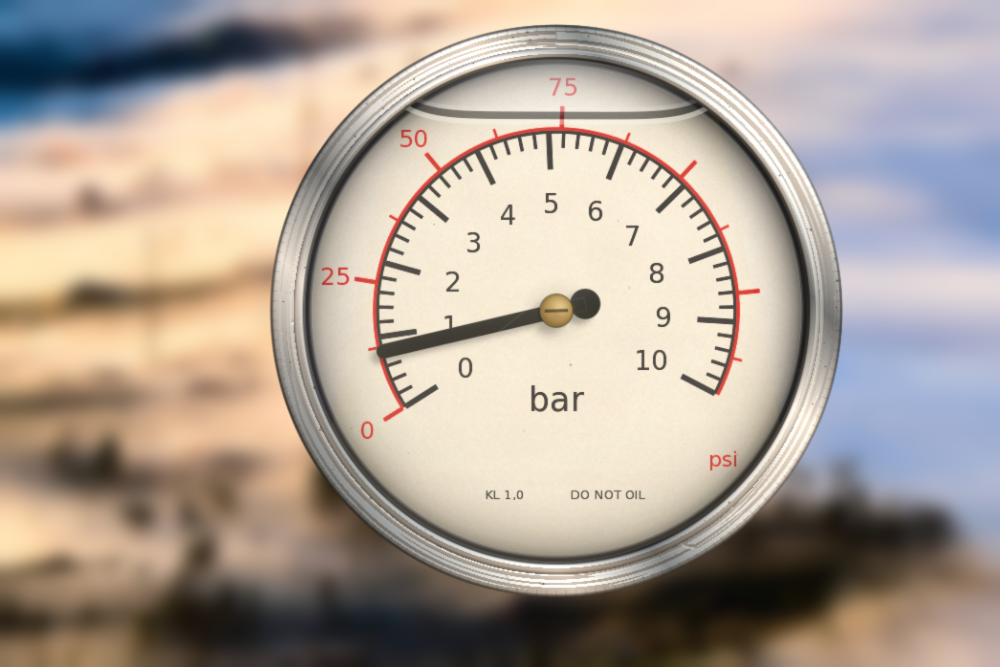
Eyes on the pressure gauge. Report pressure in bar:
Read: 0.8 bar
